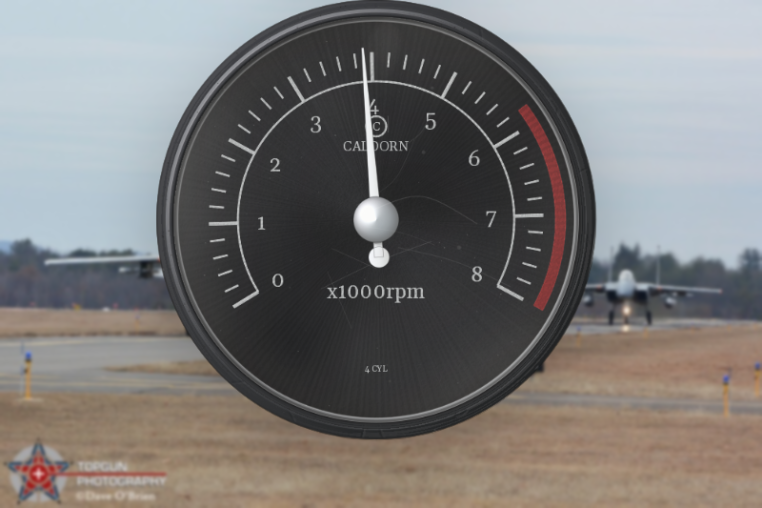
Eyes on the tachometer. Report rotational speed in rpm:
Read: 3900 rpm
